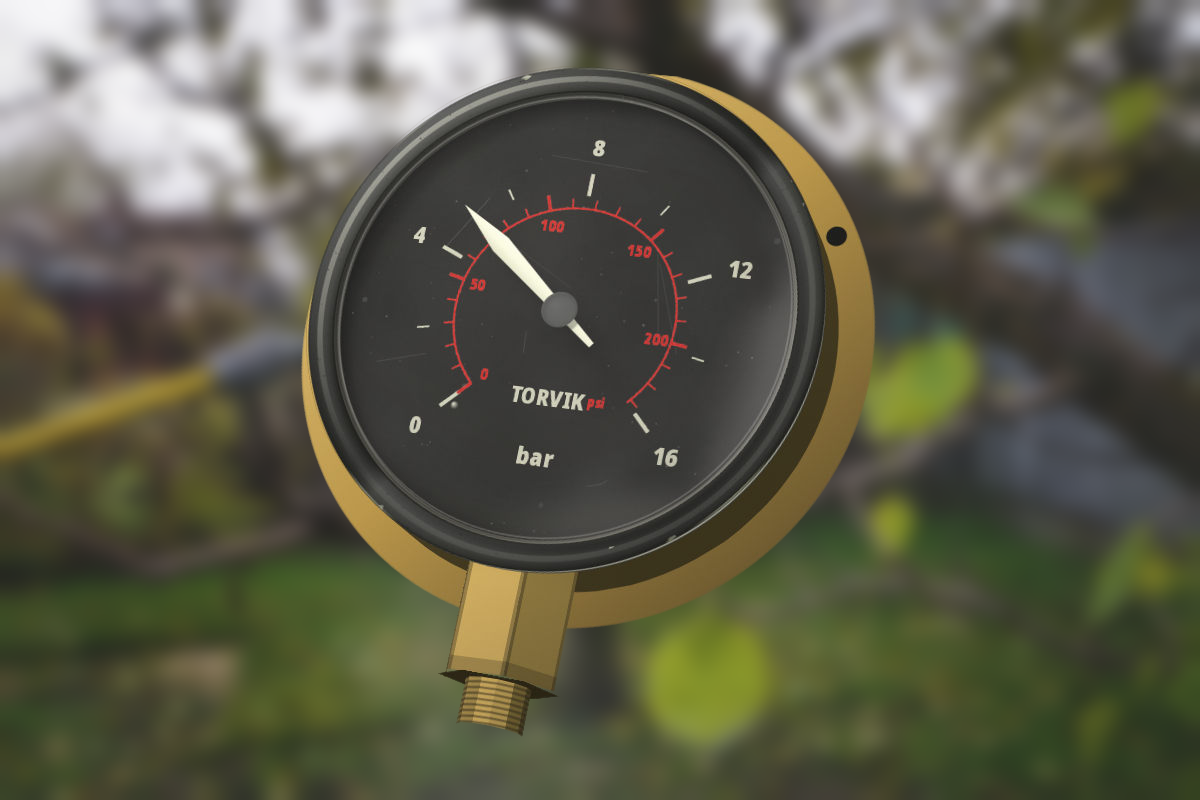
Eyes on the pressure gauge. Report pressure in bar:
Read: 5 bar
